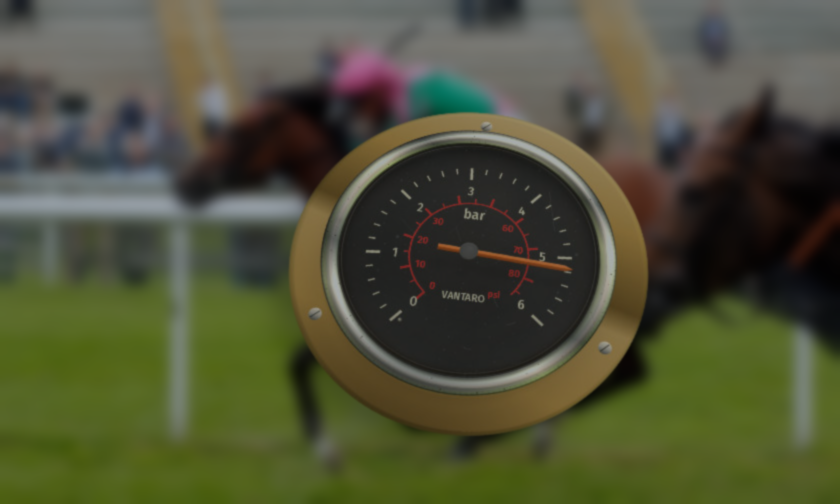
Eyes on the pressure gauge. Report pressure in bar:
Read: 5.2 bar
